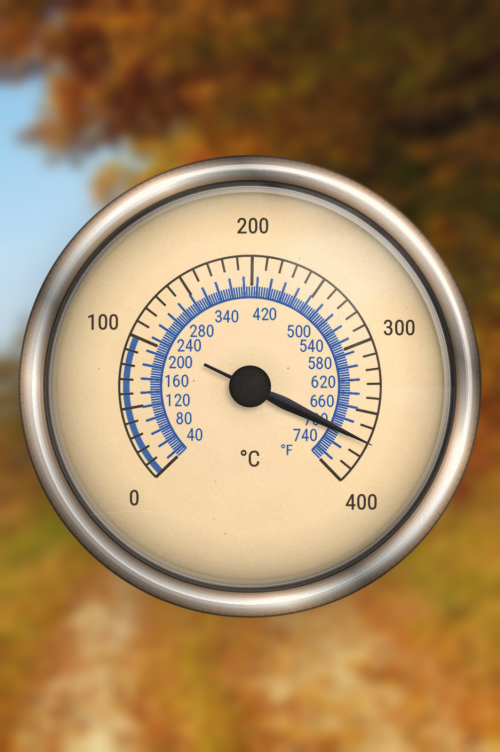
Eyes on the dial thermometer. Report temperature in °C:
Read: 370 °C
